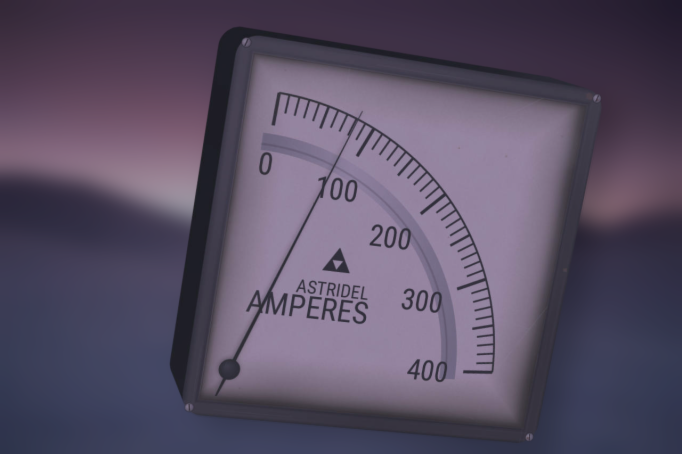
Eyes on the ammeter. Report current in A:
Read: 80 A
